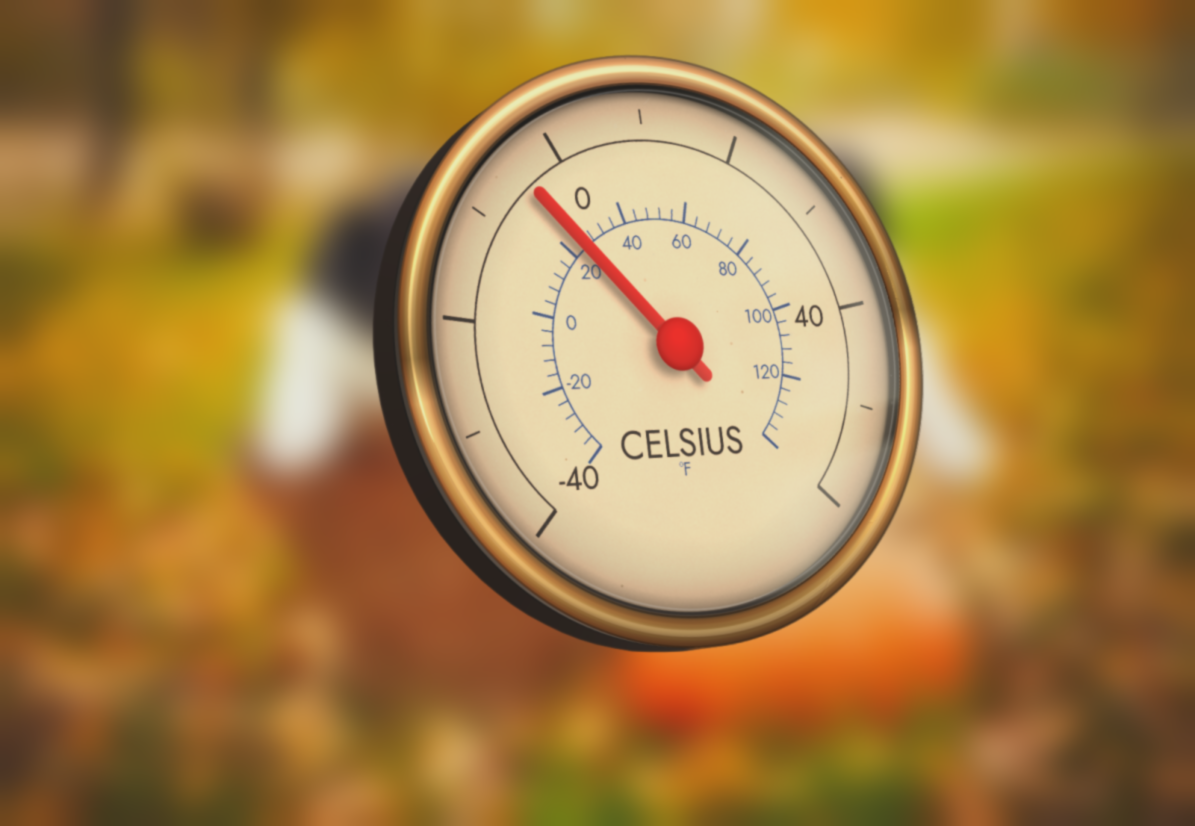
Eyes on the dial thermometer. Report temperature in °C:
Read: -5 °C
